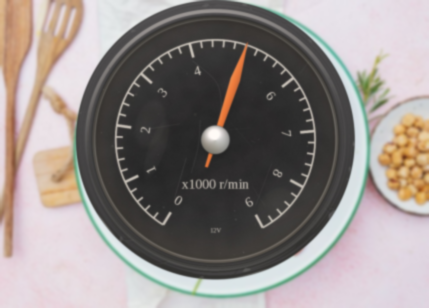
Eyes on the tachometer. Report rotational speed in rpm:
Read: 5000 rpm
